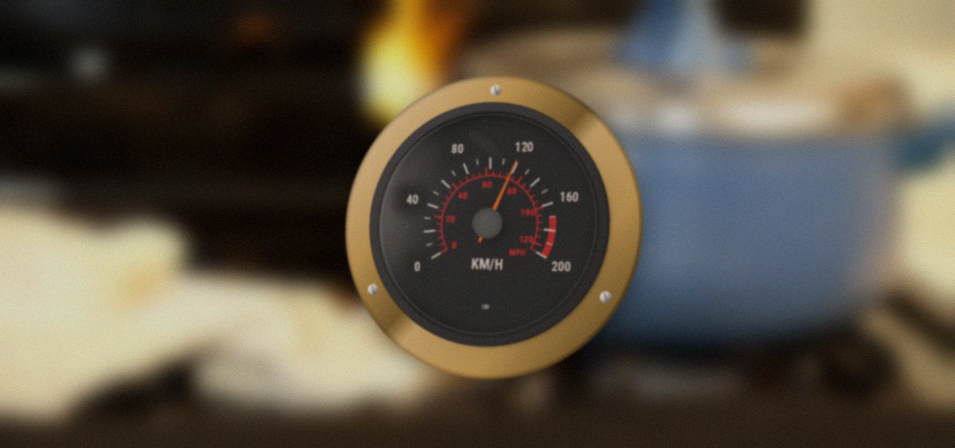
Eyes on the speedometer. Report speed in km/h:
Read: 120 km/h
